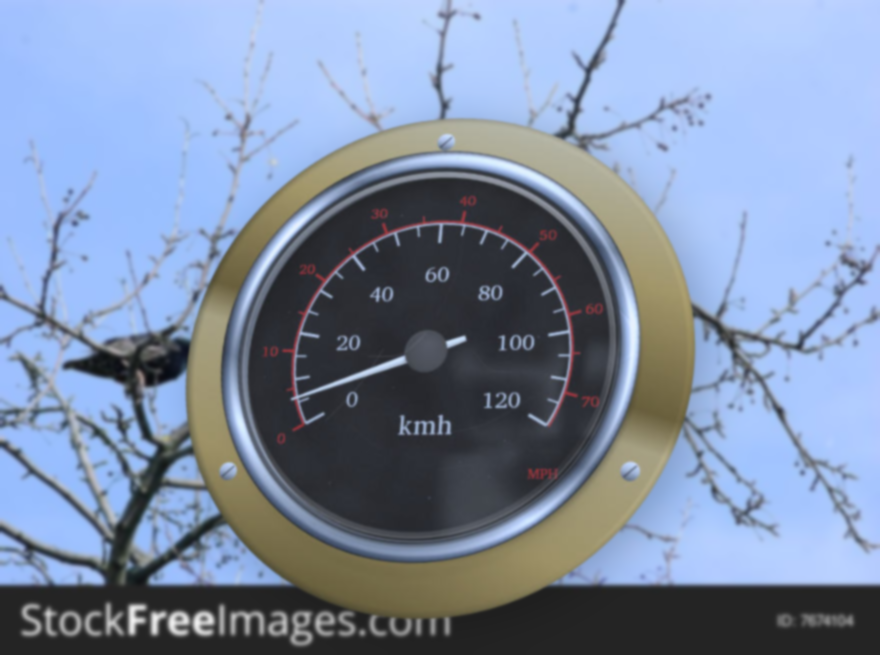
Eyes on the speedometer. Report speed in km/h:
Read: 5 km/h
